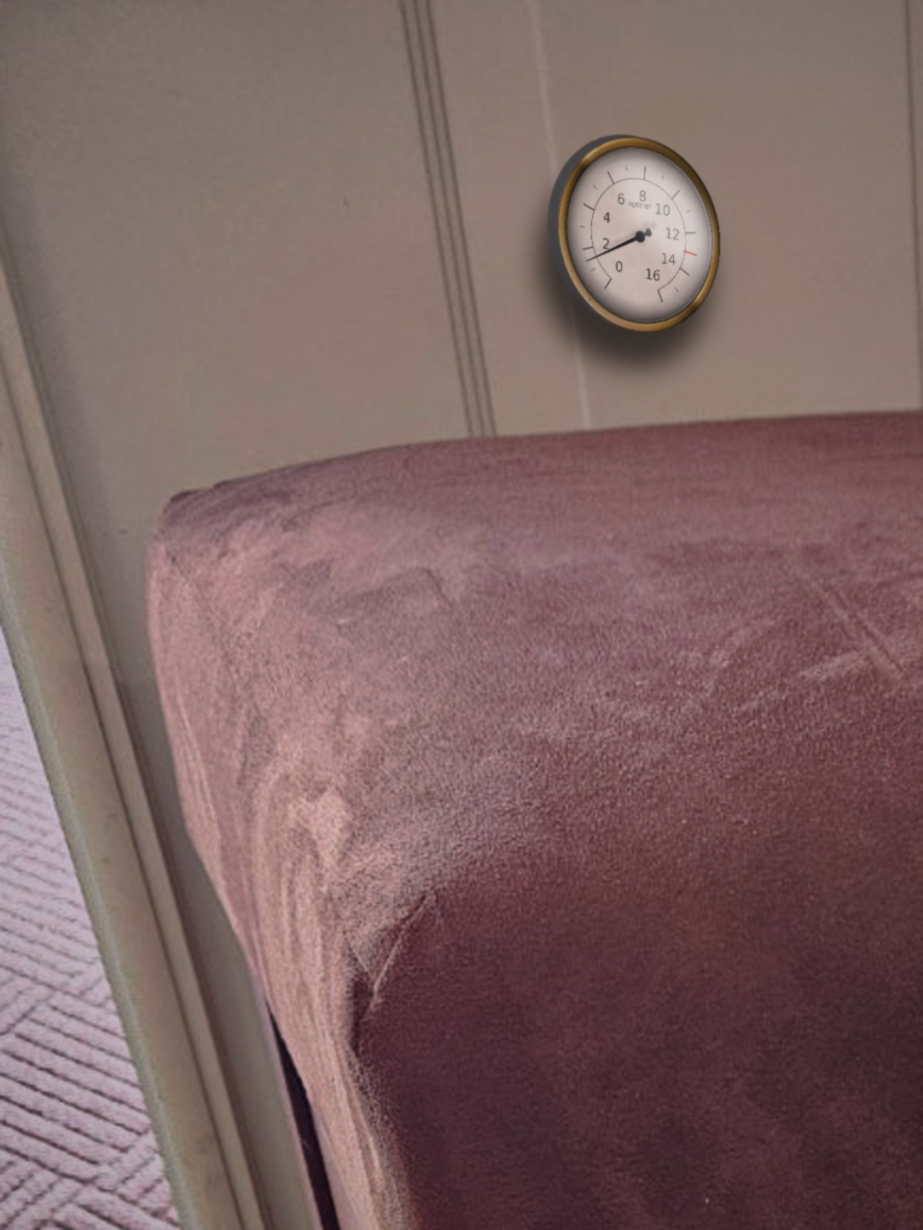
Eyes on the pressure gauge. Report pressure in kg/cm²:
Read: 1.5 kg/cm²
